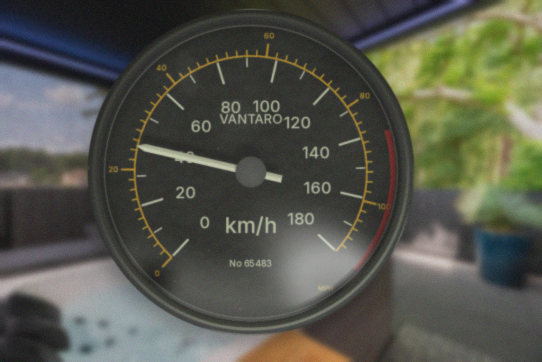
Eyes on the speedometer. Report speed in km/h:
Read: 40 km/h
